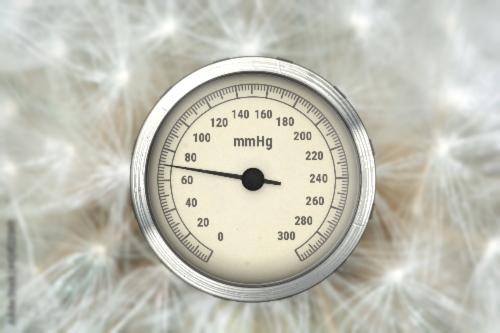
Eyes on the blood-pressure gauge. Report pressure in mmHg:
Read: 70 mmHg
